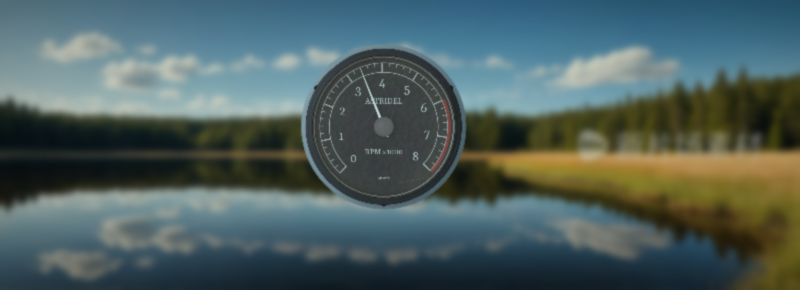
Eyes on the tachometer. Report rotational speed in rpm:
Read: 3400 rpm
